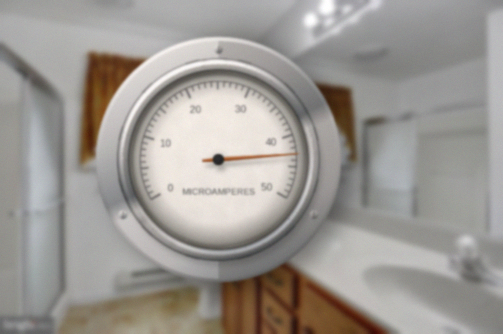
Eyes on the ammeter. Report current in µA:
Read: 43 µA
